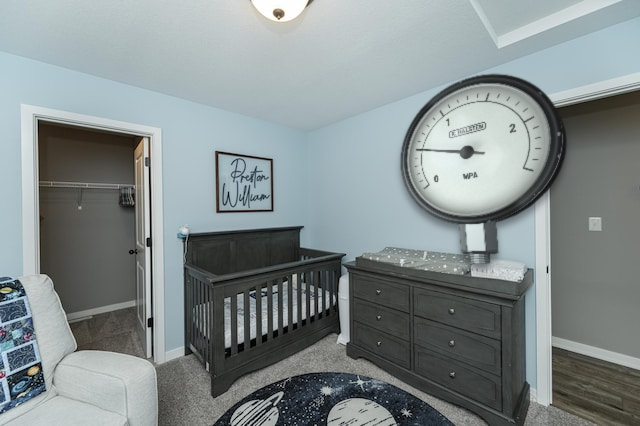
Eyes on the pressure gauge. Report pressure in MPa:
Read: 0.5 MPa
